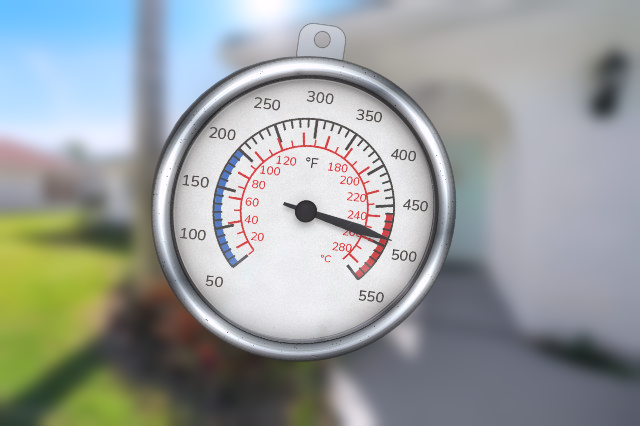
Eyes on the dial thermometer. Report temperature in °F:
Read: 490 °F
